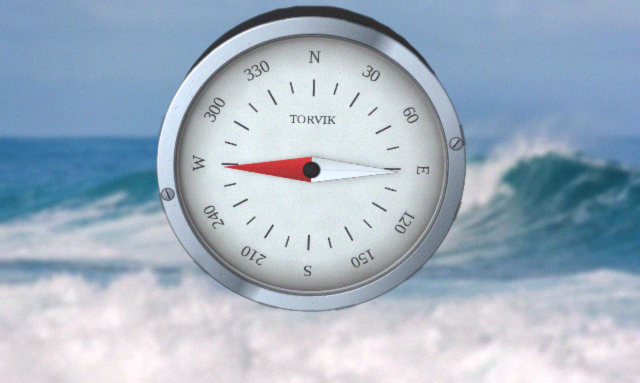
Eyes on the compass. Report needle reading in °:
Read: 270 °
